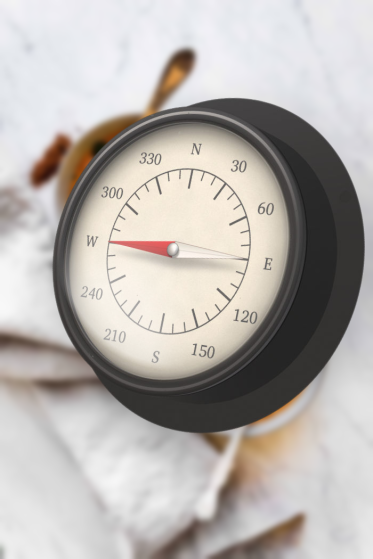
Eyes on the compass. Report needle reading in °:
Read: 270 °
